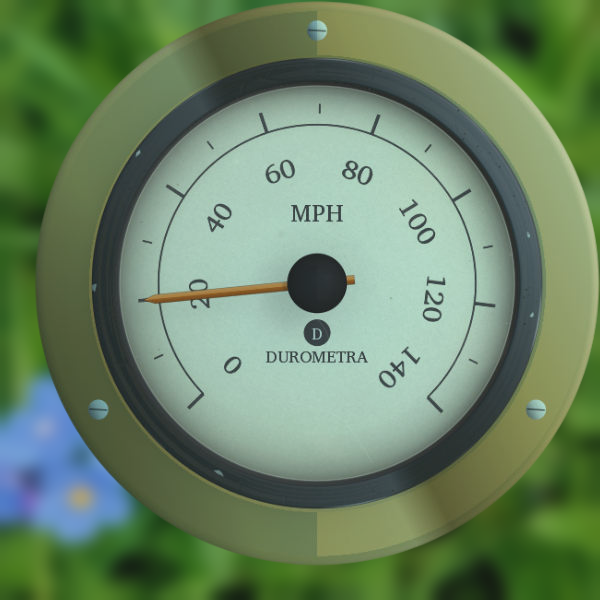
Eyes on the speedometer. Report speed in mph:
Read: 20 mph
